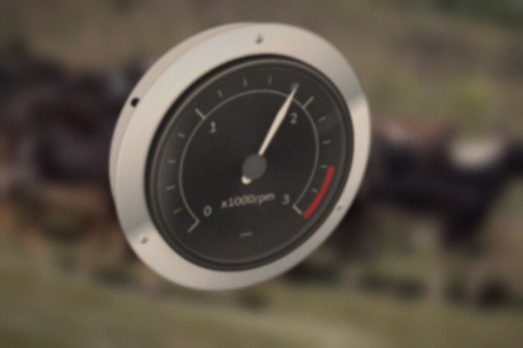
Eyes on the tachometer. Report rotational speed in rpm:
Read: 1800 rpm
